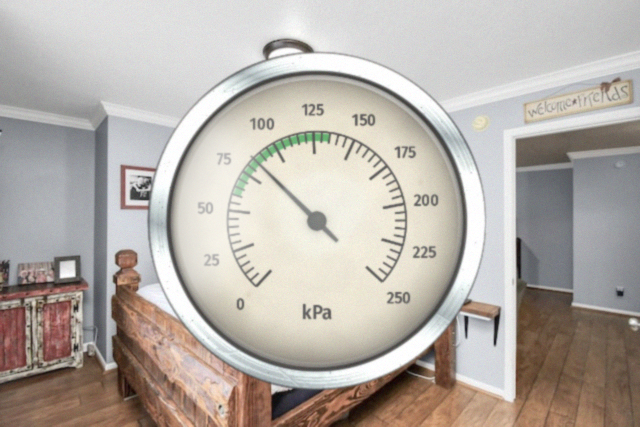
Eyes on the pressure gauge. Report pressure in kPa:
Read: 85 kPa
